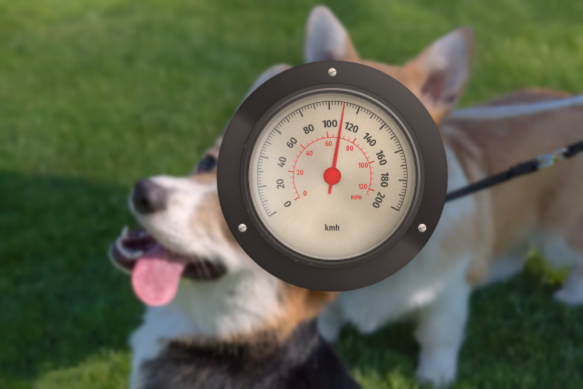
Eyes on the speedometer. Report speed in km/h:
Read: 110 km/h
